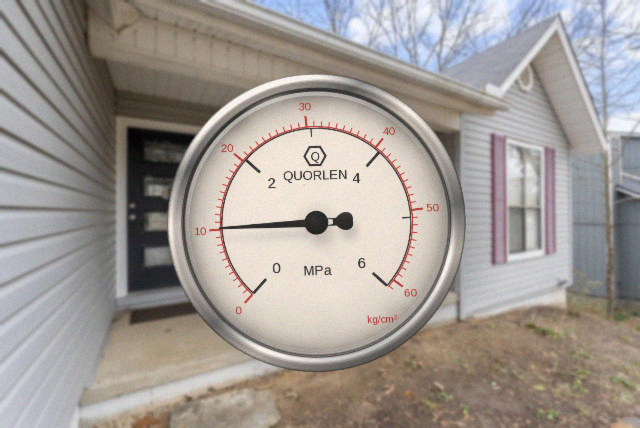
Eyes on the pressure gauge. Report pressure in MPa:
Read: 1 MPa
